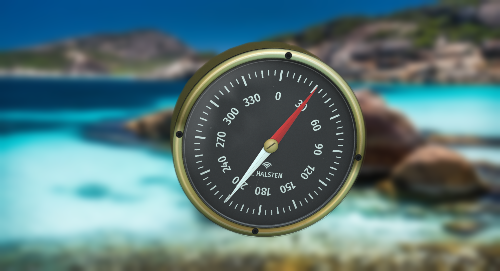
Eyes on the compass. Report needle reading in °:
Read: 30 °
